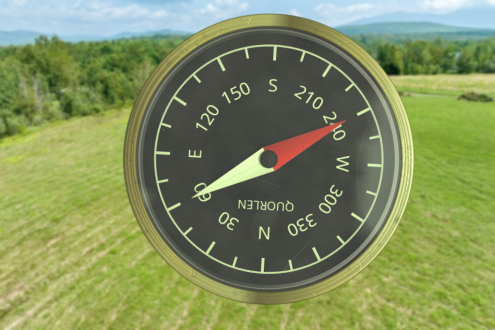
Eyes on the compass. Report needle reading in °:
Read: 240 °
